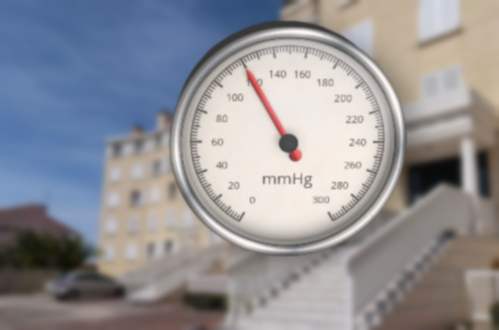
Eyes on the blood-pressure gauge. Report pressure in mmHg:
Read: 120 mmHg
